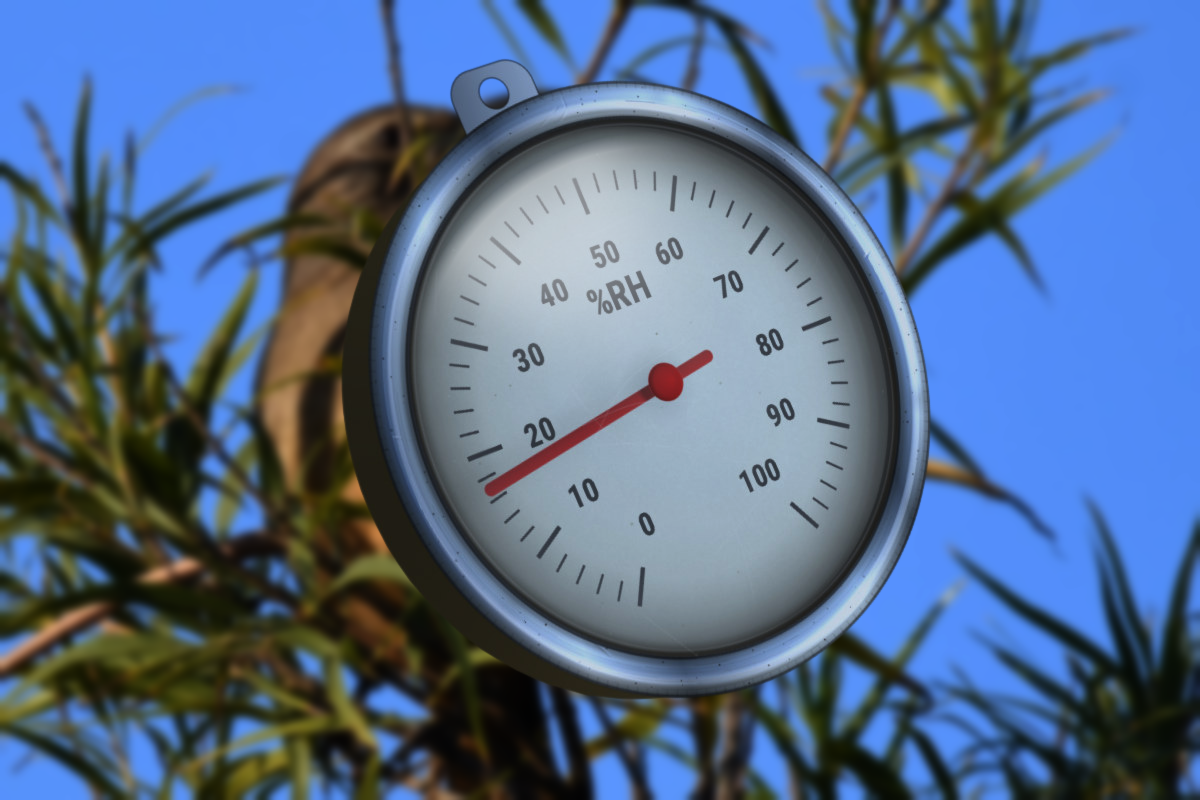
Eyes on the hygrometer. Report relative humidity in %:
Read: 17 %
